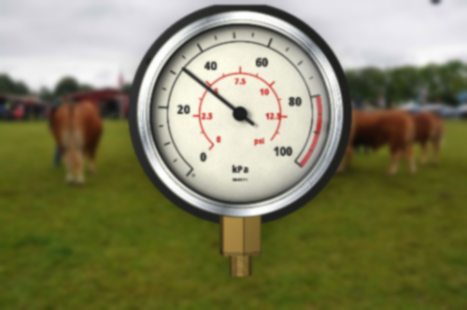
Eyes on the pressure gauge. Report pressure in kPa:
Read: 32.5 kPa
